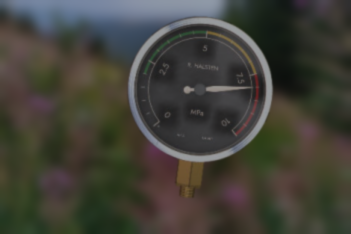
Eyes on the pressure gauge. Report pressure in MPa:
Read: 8 MPa
